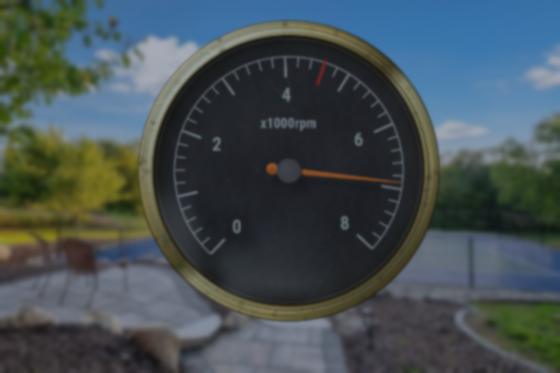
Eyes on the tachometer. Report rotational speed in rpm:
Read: 6900 rpm
